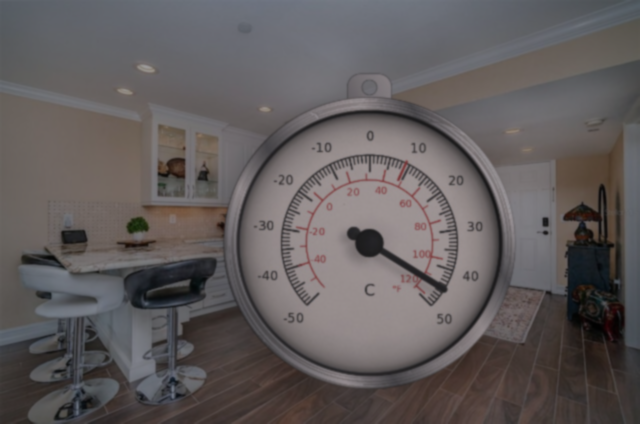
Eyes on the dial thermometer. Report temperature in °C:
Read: 45 °C
